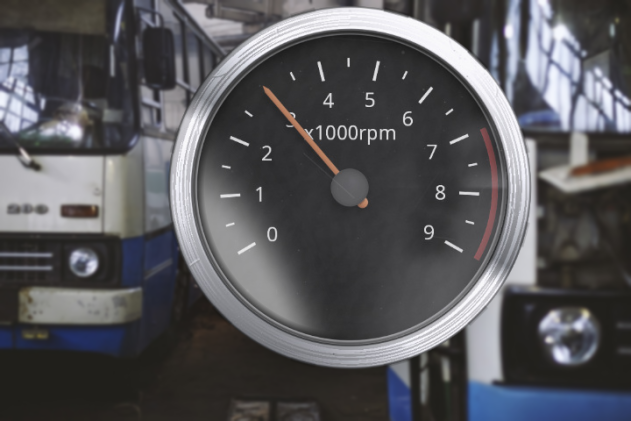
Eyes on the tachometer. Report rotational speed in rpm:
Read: 3000 rpm
